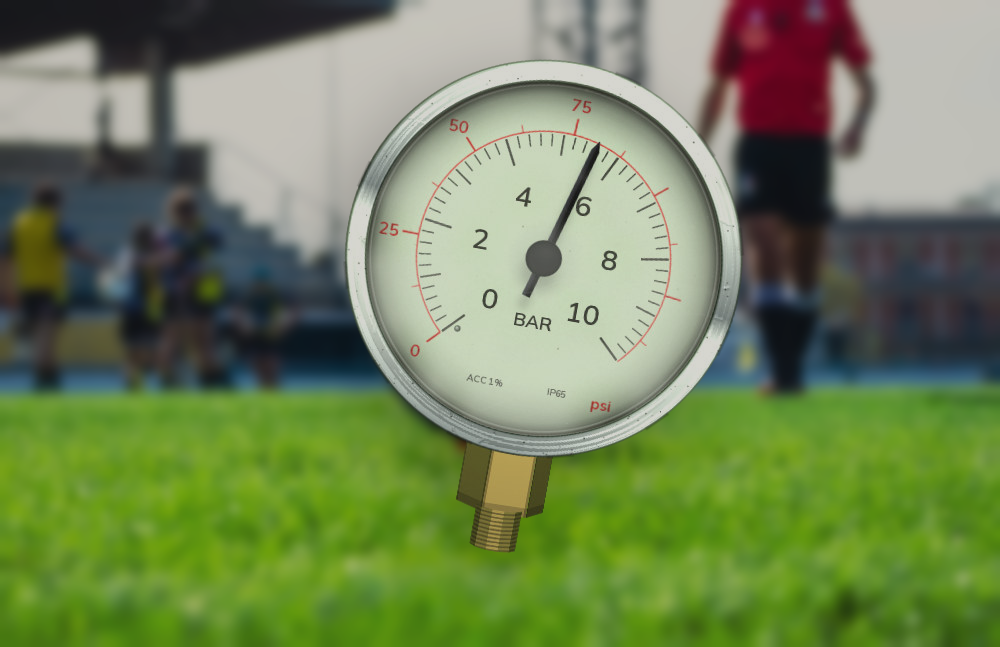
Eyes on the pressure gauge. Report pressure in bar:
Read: 5.6 bar
